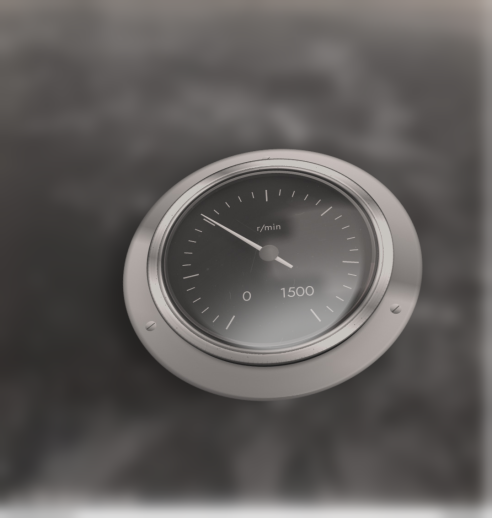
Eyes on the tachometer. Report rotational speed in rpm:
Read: 500 rpm
